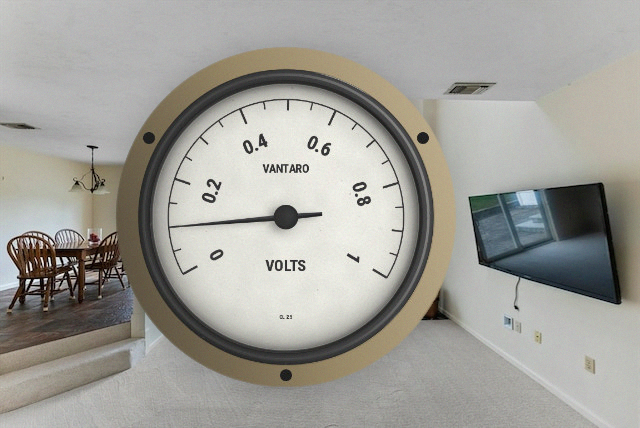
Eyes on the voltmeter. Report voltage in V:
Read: 0.1 V
